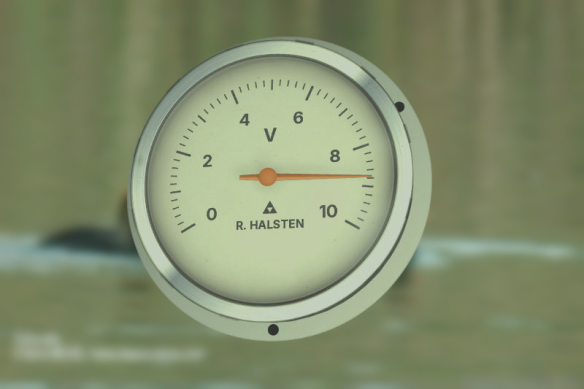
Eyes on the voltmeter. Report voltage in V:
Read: 8.8 V
